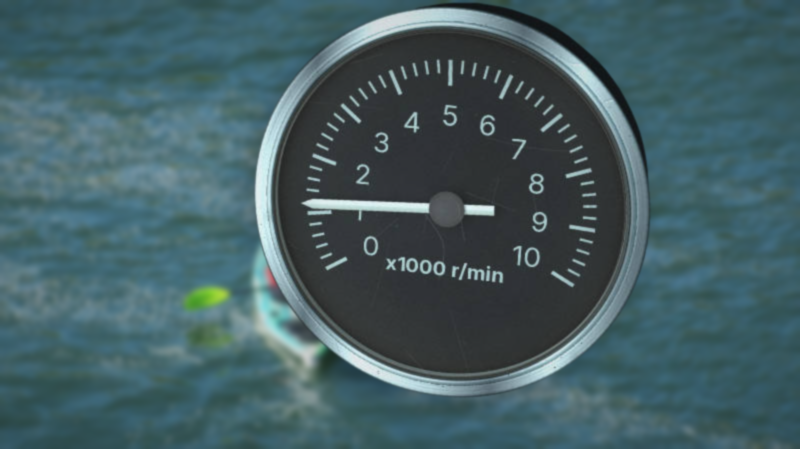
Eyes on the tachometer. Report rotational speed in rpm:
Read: 1200 rpm
